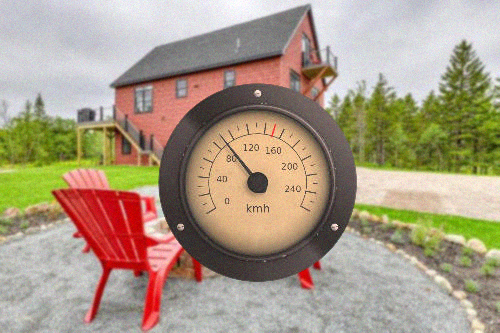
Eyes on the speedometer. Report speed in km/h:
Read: 90 km/h
